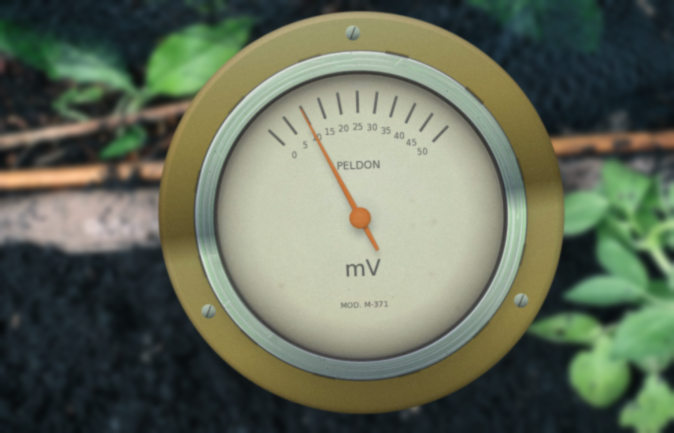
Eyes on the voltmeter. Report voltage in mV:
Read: 10 mV
